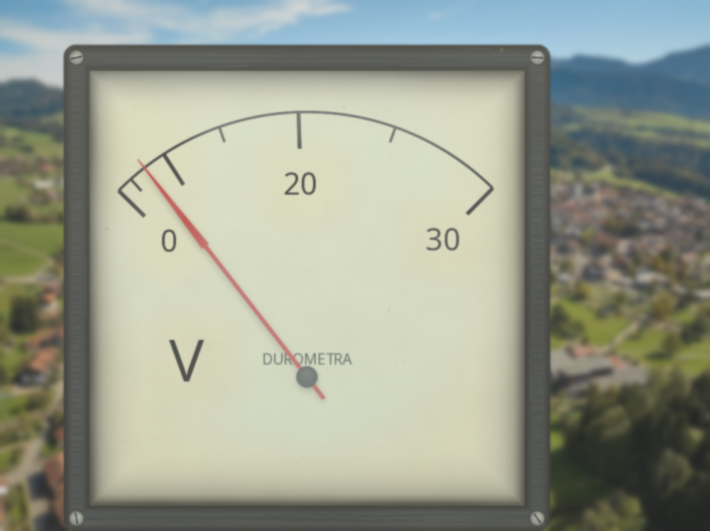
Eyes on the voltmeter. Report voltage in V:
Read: 7.5 V
